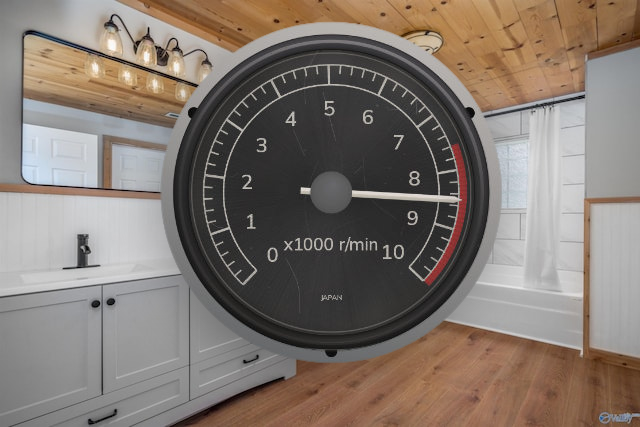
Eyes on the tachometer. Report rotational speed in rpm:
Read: 8500 rpm
